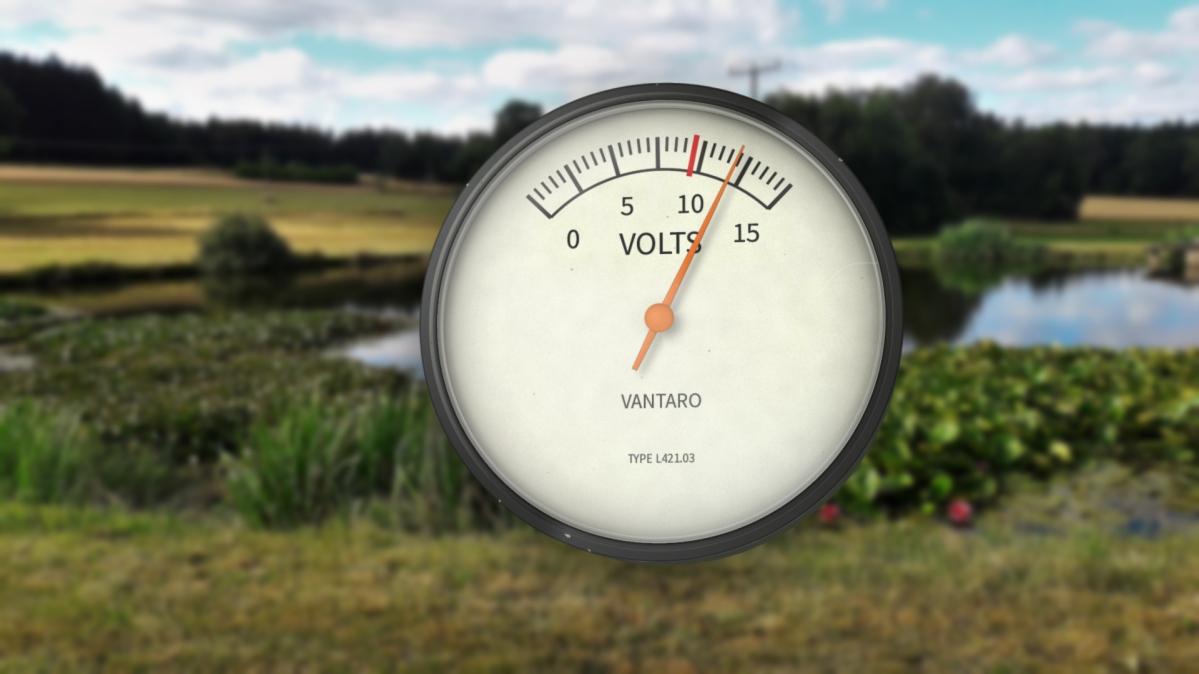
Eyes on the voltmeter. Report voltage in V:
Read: 12 V
